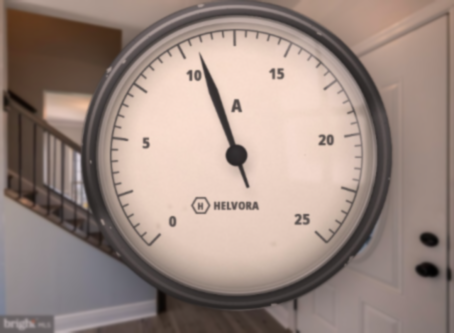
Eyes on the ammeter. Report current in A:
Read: 10.75 A
